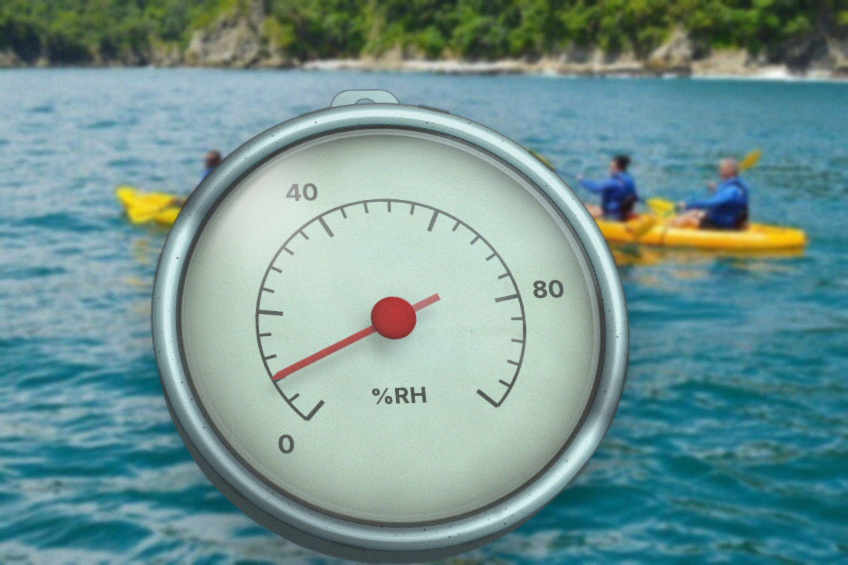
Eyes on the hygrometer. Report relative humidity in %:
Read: 8 %
